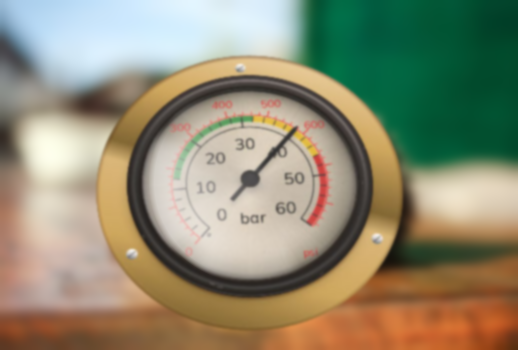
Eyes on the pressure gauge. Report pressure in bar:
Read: 40 bar
